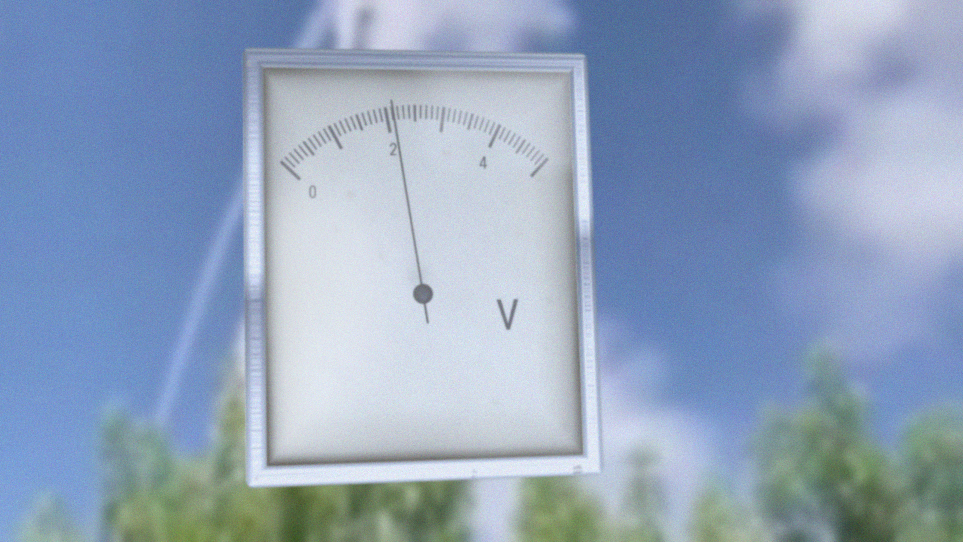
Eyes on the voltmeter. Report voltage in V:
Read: 2.1 V
